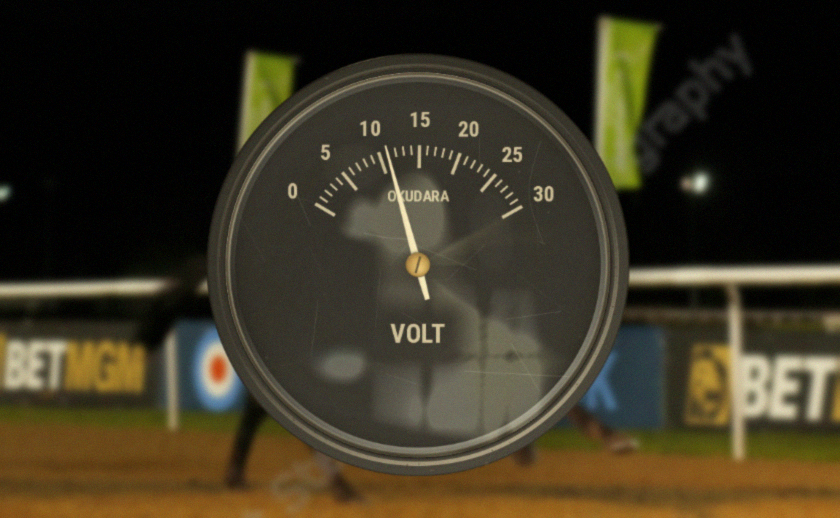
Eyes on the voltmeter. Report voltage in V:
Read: 11 V
